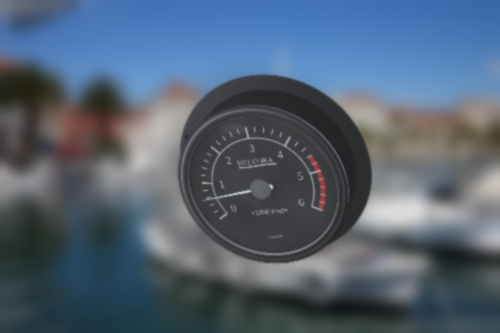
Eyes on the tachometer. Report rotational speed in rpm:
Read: 600 rpm
